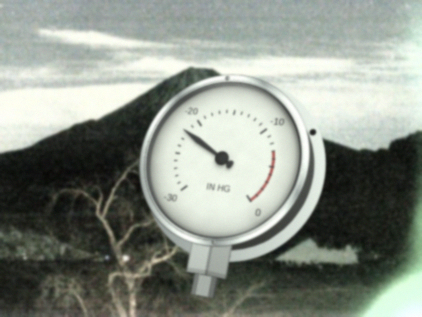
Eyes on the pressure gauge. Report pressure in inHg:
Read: -22 inHg
